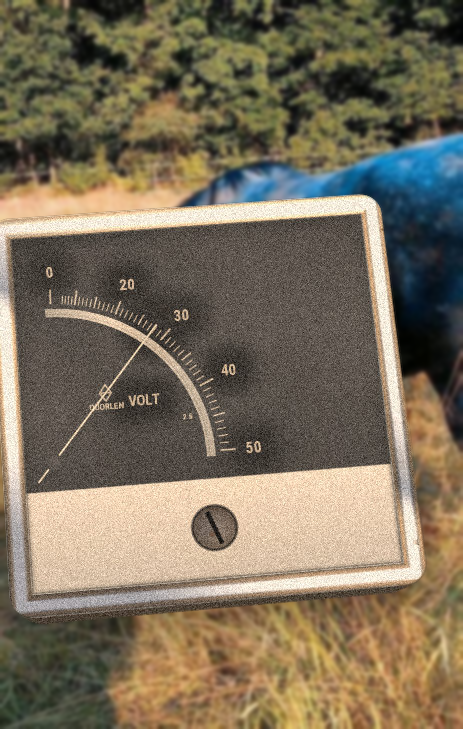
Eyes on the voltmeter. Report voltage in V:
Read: 28 V
